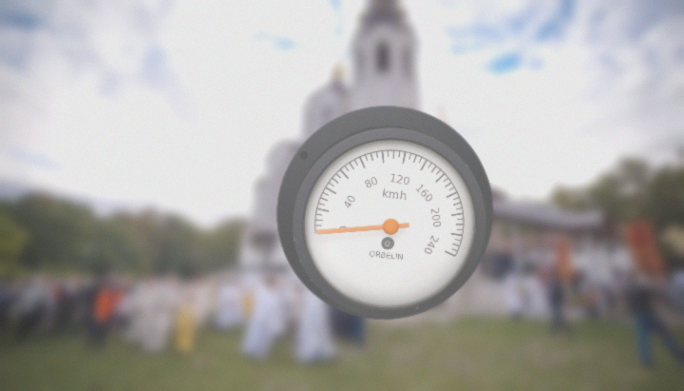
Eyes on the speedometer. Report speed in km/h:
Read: 0 km/h
